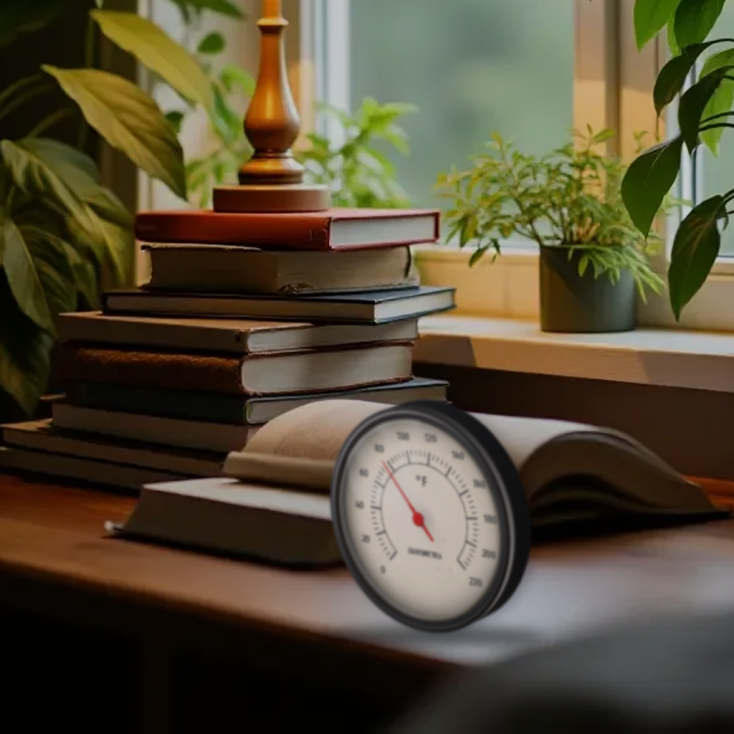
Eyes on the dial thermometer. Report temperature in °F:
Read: 80 °F
